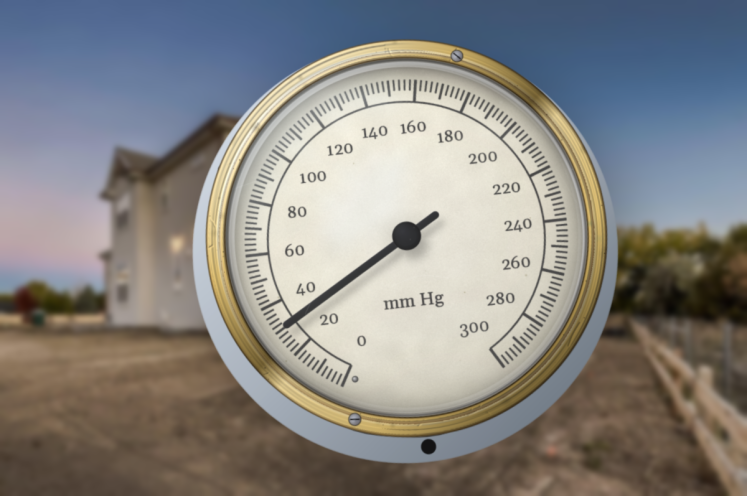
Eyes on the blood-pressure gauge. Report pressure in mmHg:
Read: 30 mmHg
